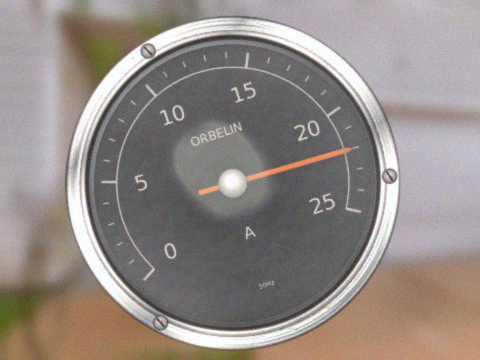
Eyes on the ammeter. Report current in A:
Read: 22 A
